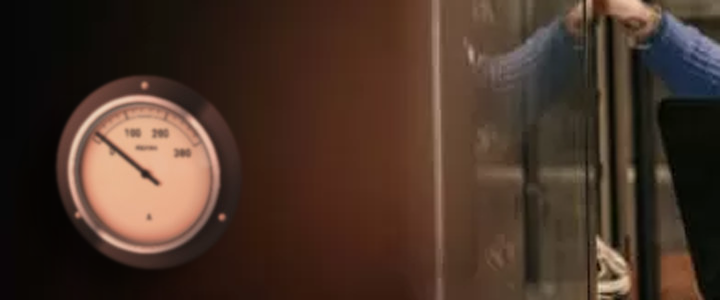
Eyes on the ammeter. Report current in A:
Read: 20 A
